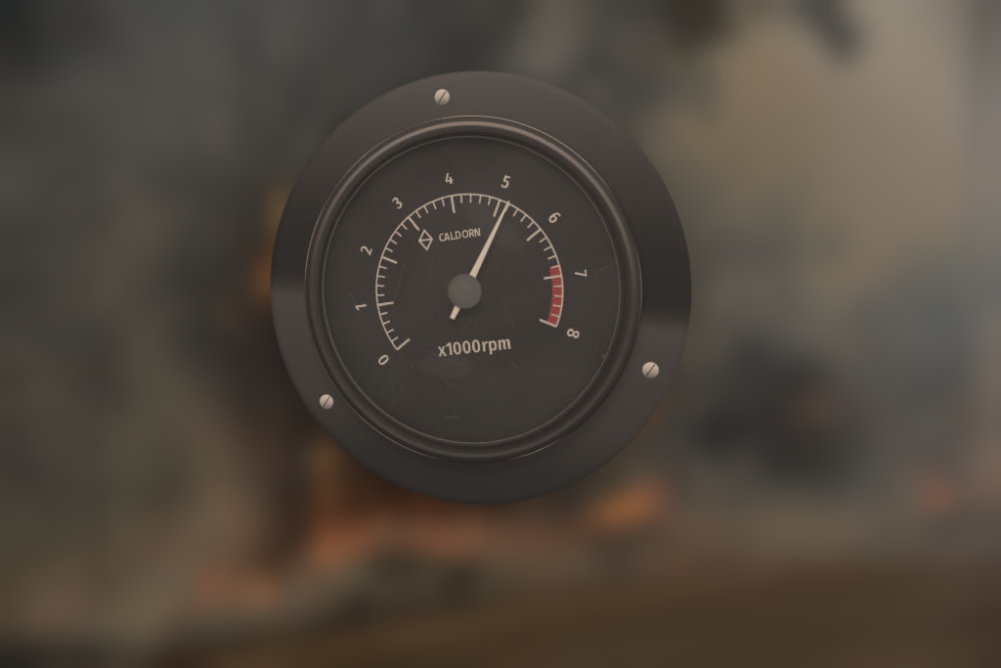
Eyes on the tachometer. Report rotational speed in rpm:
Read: 5200 rpm
